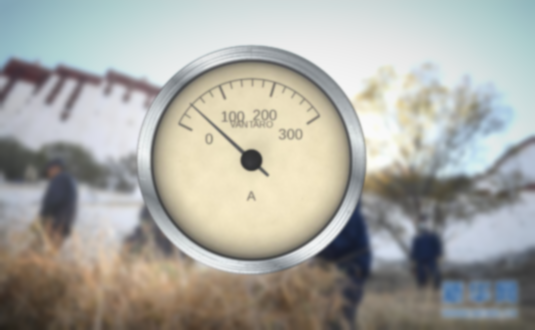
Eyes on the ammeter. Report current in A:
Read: 40 A
